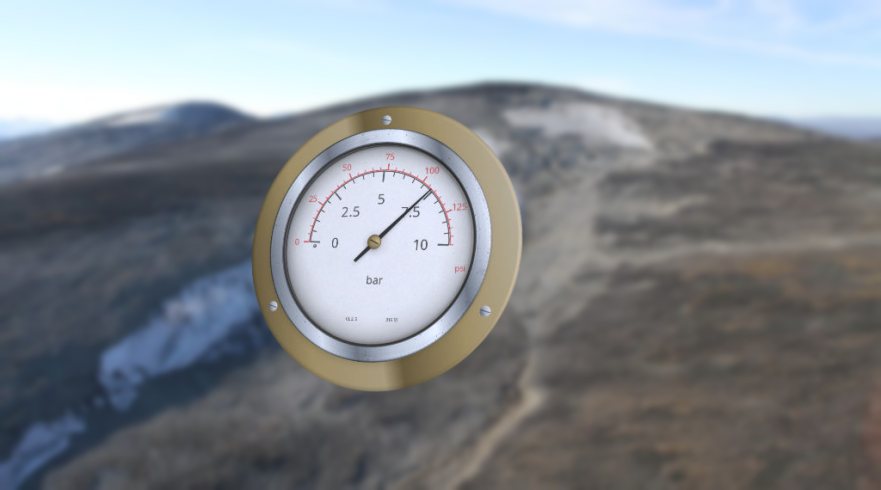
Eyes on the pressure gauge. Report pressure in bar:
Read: 7.5 bar
